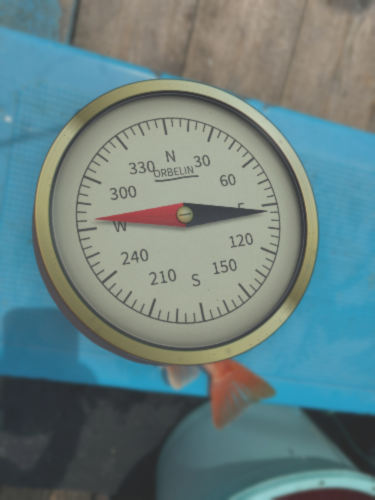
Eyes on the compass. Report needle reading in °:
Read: 275 °
